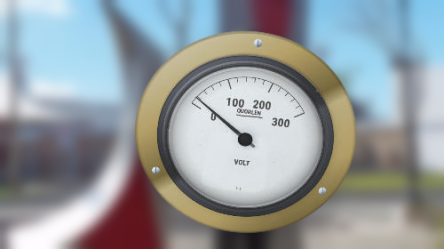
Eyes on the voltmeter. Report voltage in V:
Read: 20 V
